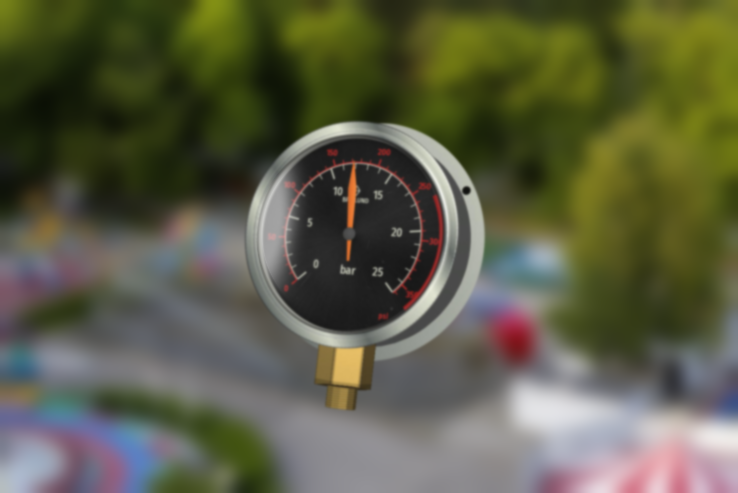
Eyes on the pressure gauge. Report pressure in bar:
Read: 12 bar
